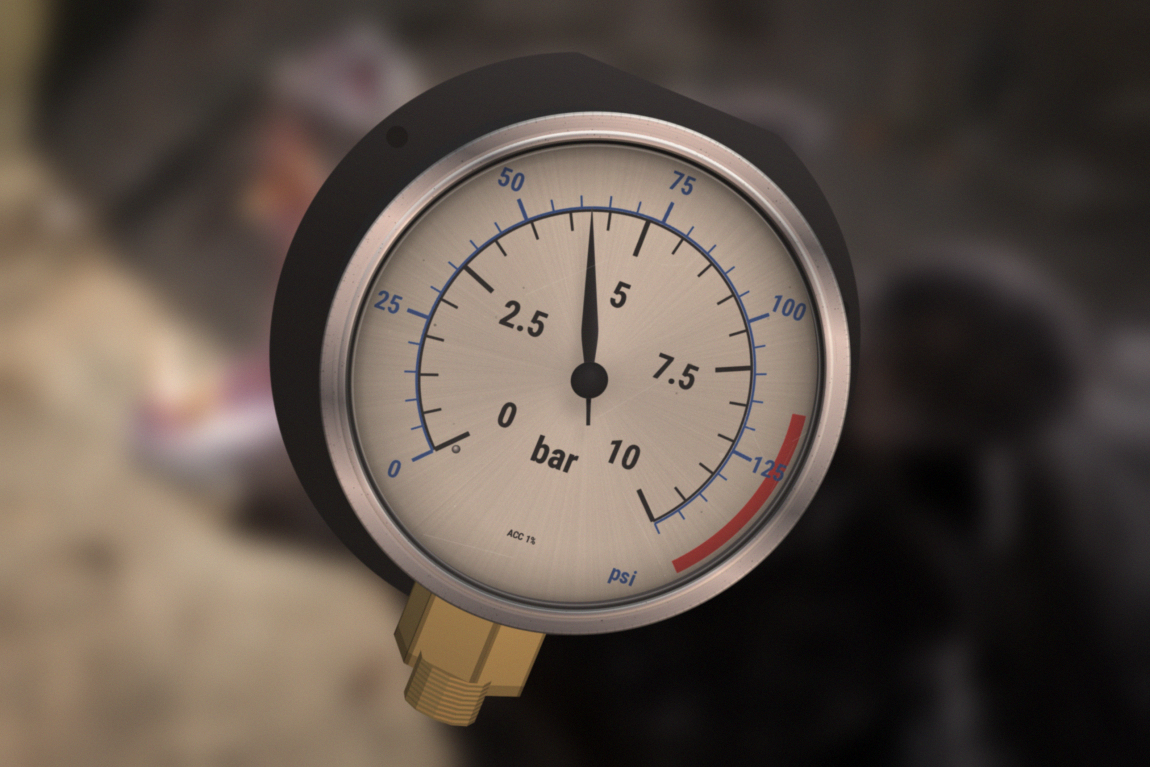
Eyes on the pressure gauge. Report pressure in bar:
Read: 4.25 bar
